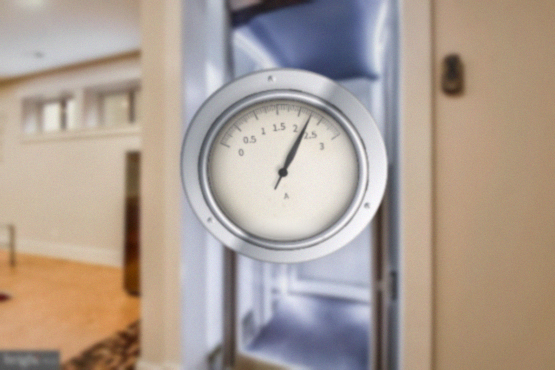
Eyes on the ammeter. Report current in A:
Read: 2.25 A
